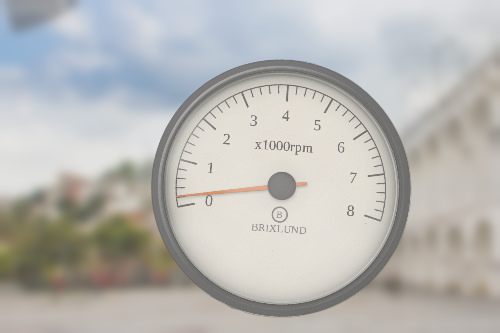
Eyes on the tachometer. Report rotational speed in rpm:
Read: 200 rpm
